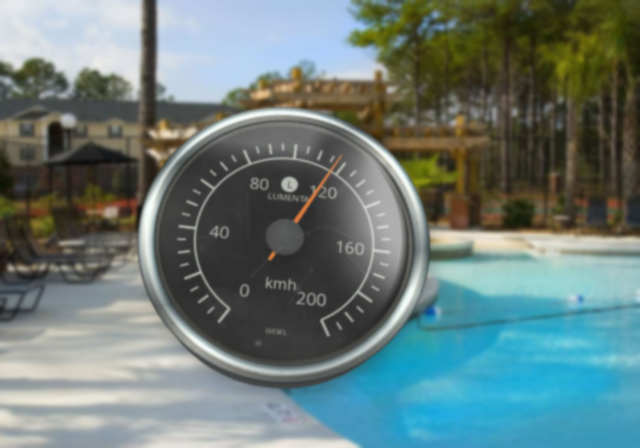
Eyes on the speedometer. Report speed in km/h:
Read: 117.5 km/h
